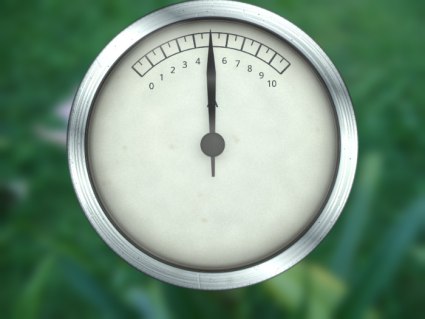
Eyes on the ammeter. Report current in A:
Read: 5 A
